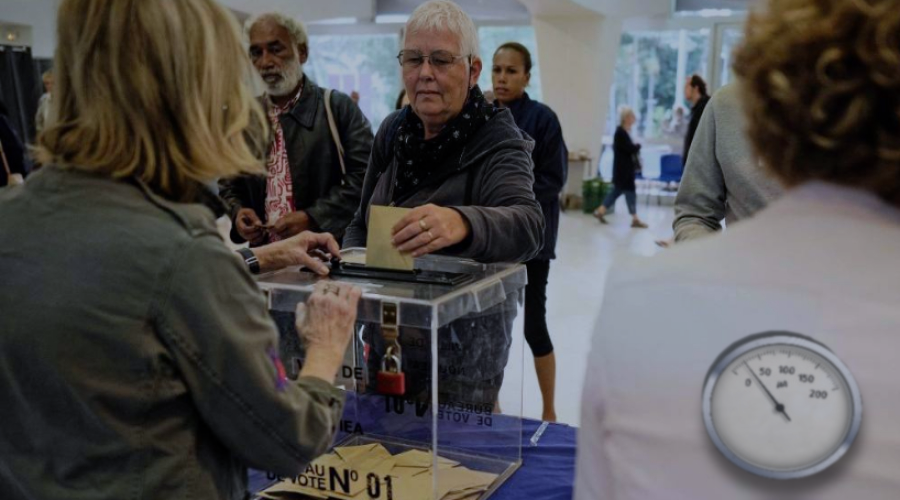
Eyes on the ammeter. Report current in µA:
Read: 25 µA
